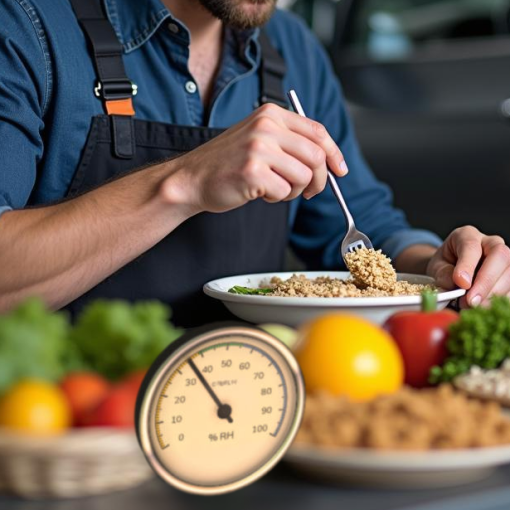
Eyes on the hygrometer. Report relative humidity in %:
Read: 35 %
